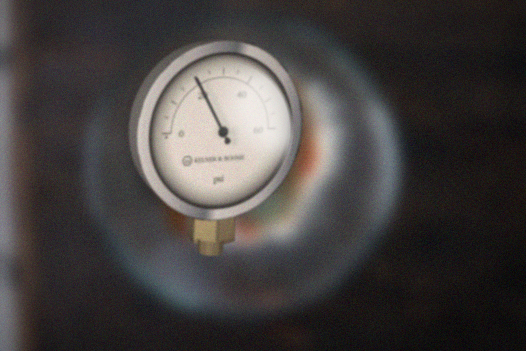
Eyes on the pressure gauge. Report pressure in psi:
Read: 20 psi
